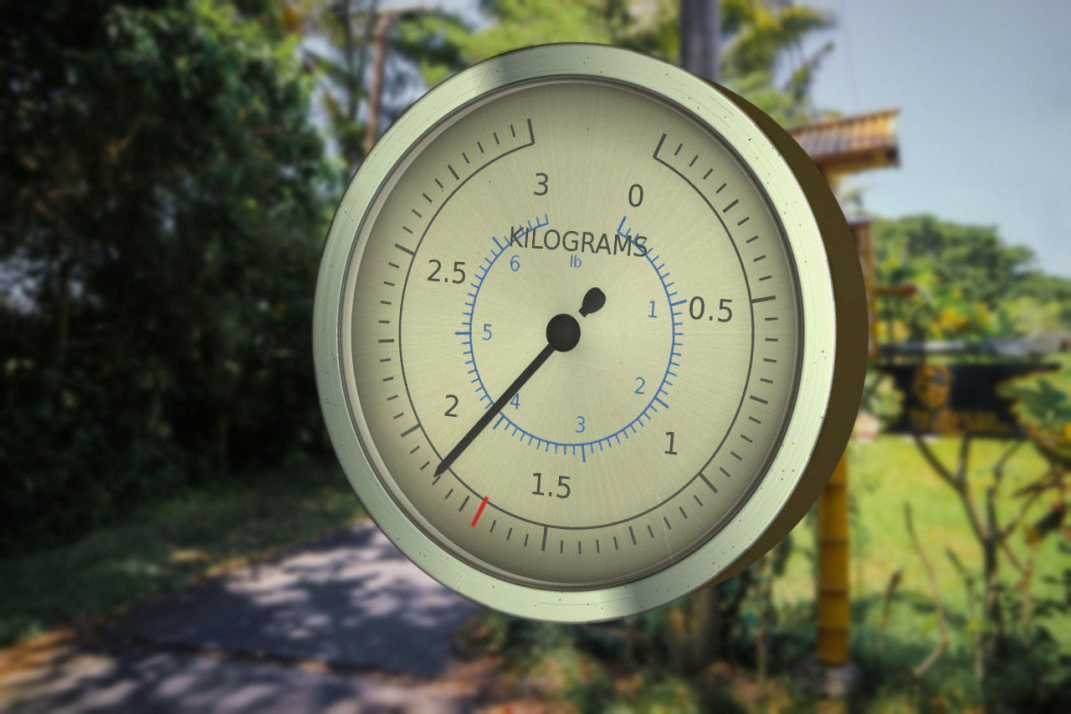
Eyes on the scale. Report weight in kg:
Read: 1.85 kg
